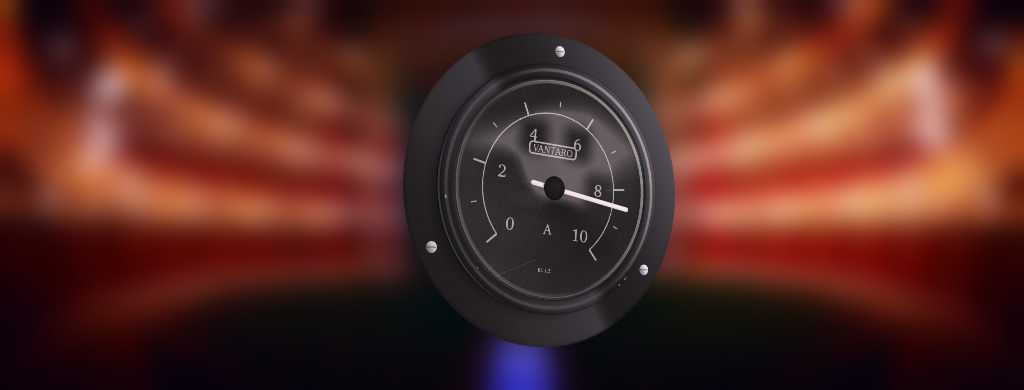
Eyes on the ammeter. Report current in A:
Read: 8.5 A
